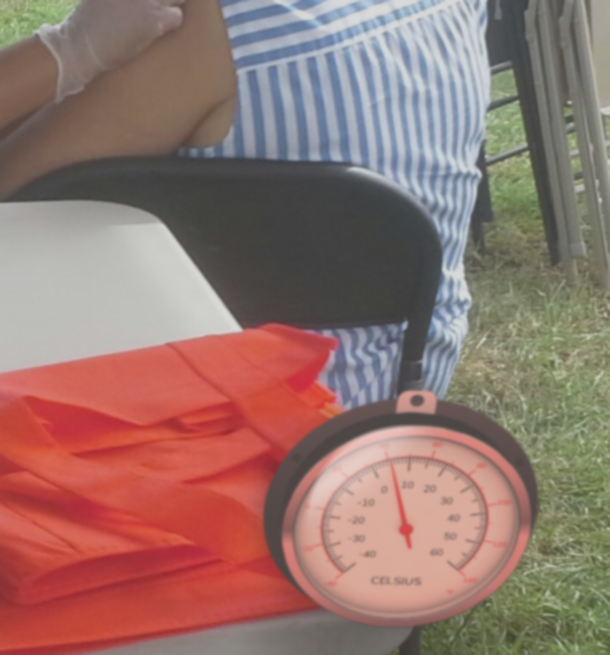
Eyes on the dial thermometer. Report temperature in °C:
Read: 5 °C
